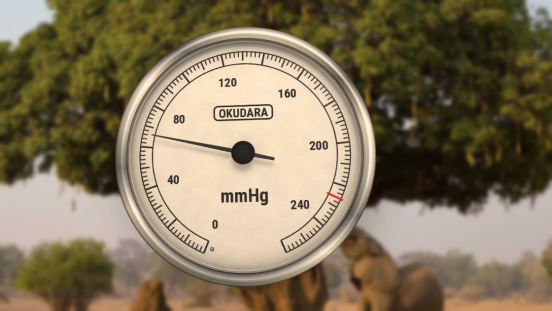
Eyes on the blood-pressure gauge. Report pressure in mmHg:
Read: 66 mmHg
